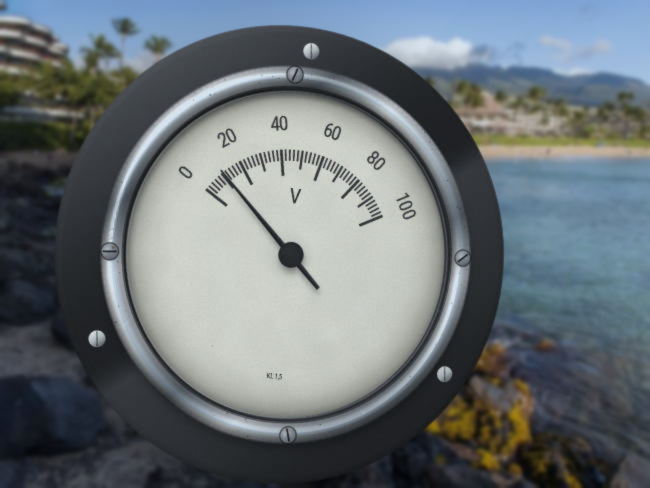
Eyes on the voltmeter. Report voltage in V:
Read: 10 V
